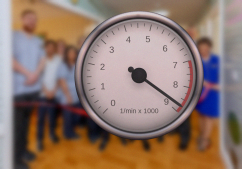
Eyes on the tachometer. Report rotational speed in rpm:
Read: 8750 rpm
